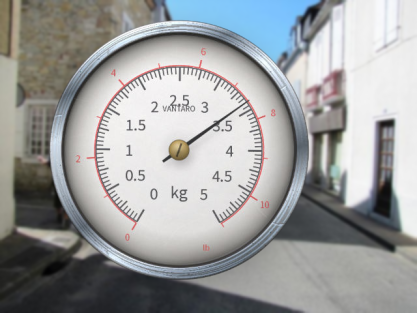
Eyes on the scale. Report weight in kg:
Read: 3.4 kg
